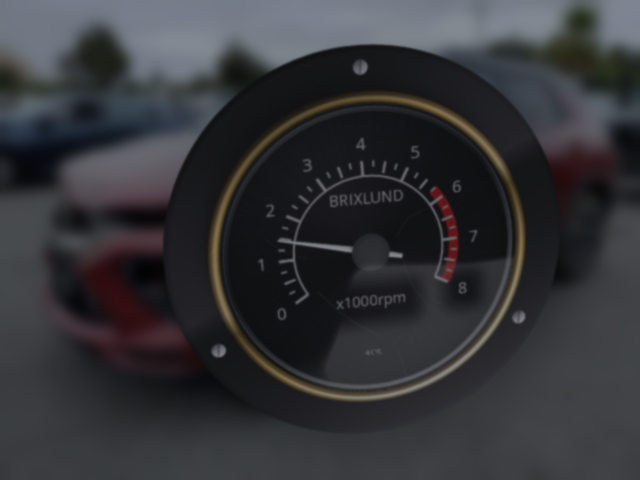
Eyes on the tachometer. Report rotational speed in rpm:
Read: 1500 rpm
